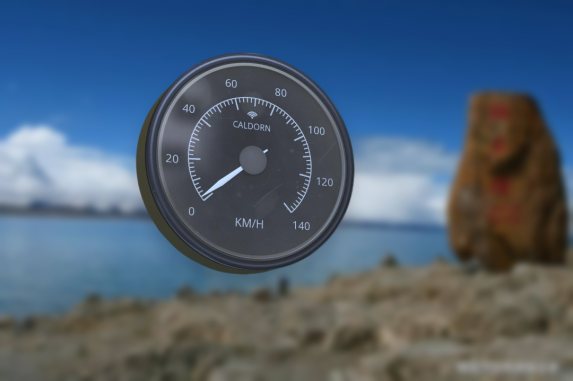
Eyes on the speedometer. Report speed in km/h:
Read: 2 km/h
